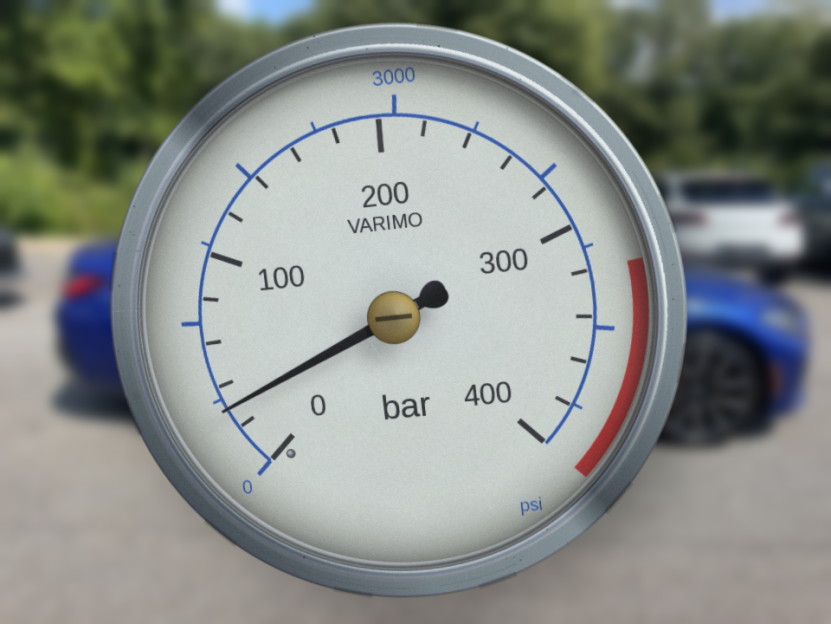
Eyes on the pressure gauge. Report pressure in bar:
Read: 30 bar
